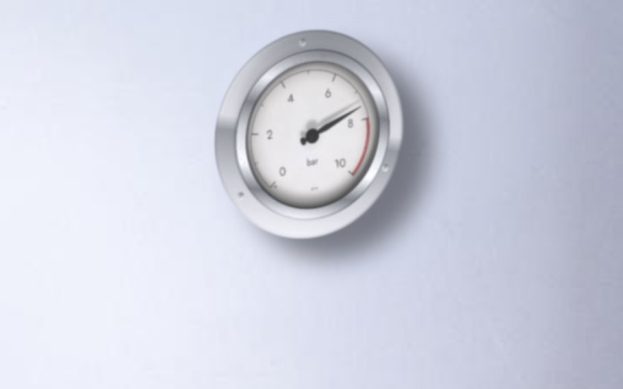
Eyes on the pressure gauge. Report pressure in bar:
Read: 7.5 bar
